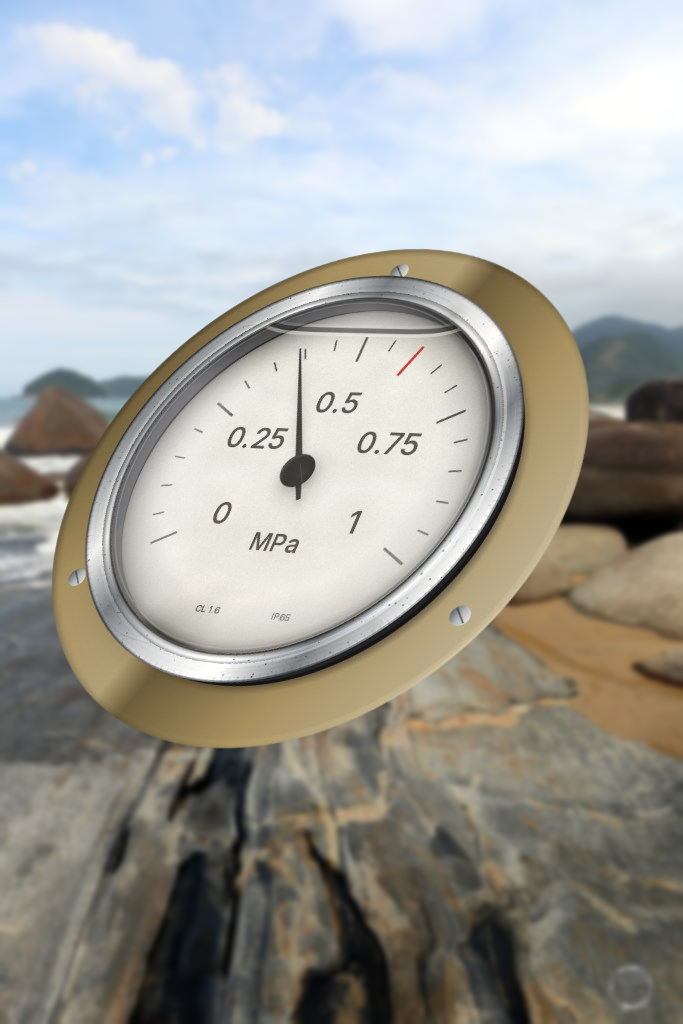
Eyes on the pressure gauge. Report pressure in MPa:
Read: 0.4 MPa
